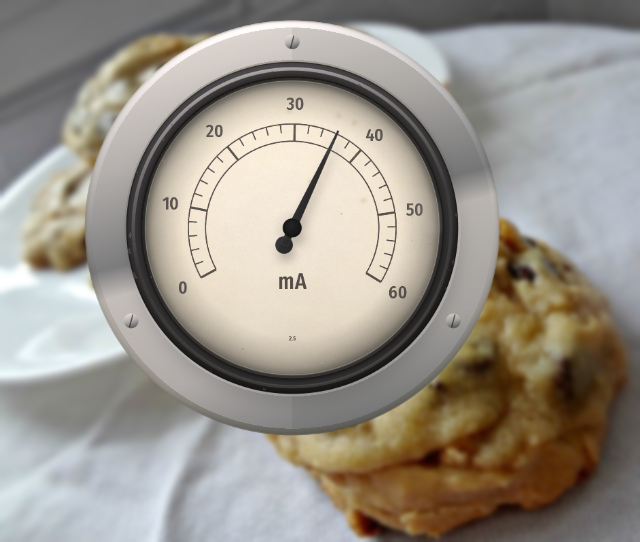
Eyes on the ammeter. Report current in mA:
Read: 36 mA
